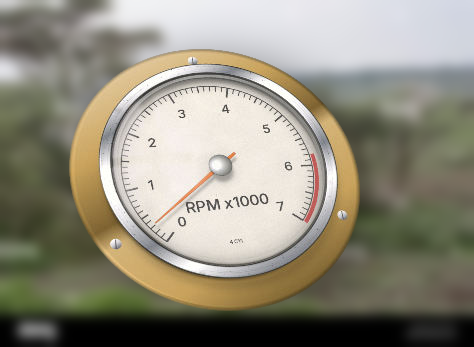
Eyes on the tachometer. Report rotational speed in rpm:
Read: 300 rpm
